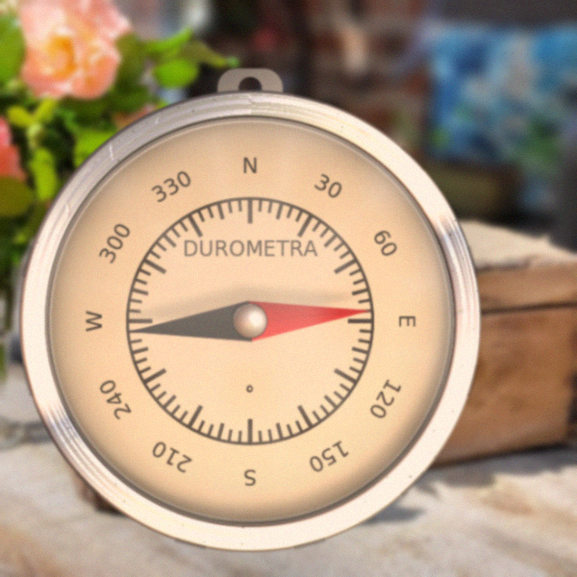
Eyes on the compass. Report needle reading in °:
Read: 85 °
